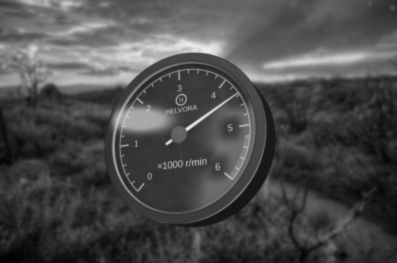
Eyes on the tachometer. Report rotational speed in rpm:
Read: 4400 rpm
